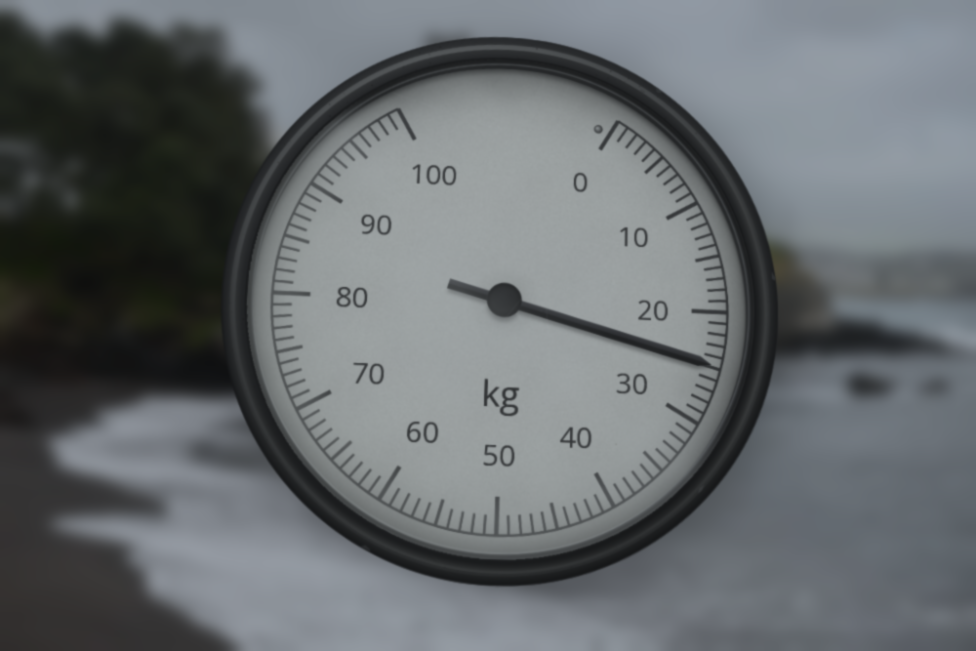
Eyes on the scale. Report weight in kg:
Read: 25 kg
